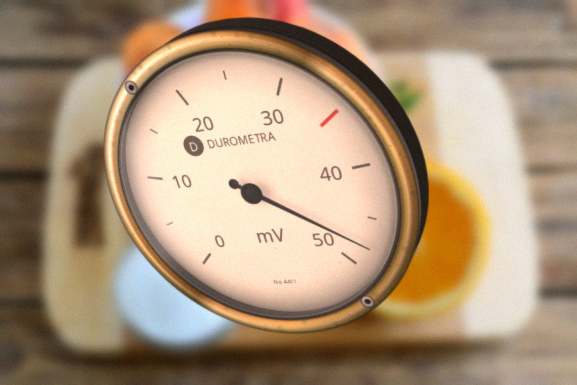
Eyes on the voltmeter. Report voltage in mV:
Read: 47.5 mV
